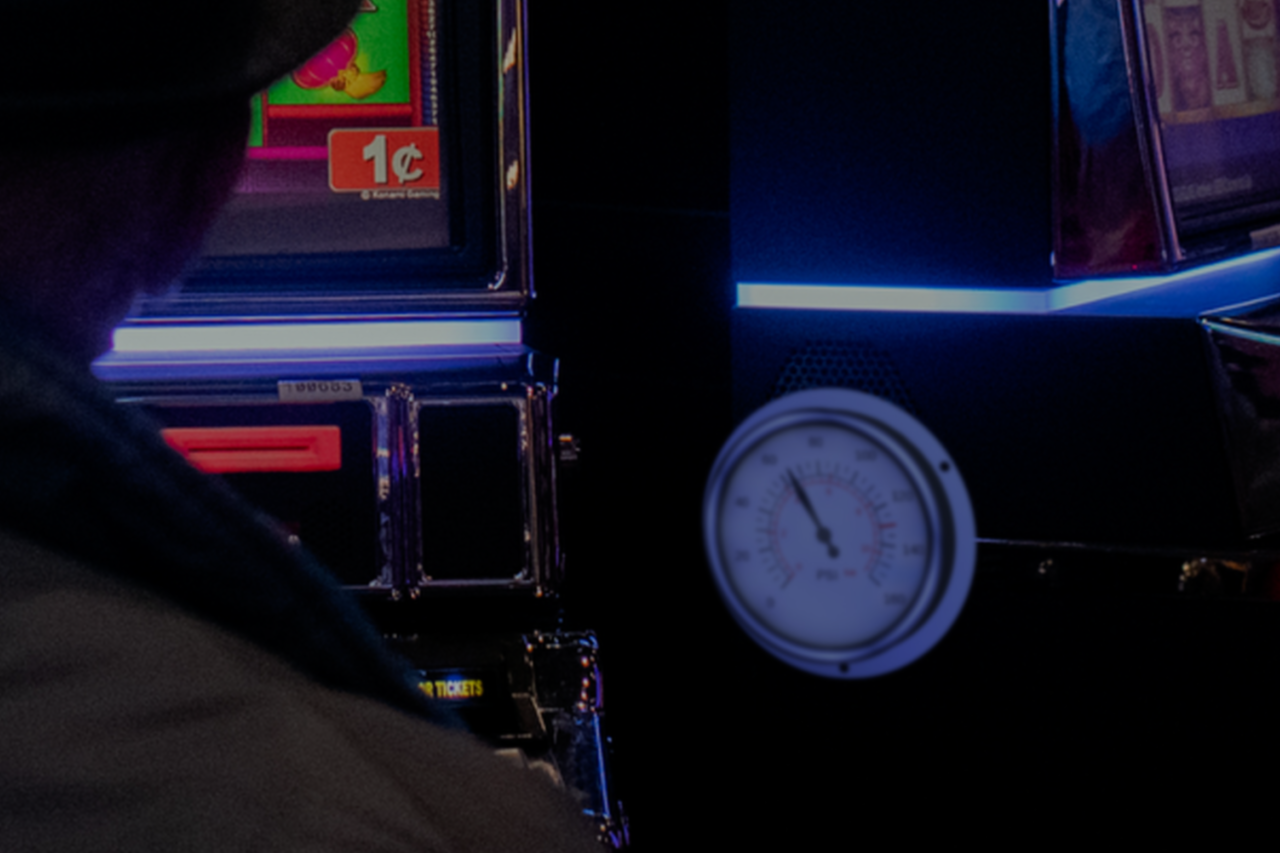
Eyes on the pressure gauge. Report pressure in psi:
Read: 65 psi
